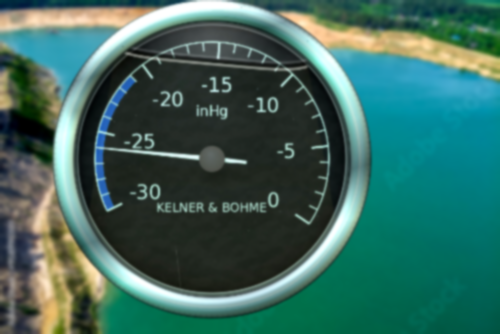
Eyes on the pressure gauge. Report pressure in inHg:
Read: -26 inHg
